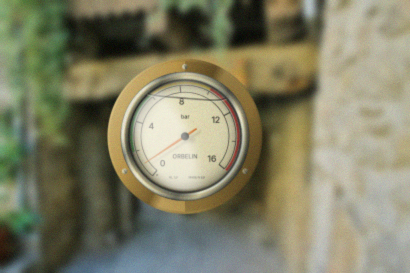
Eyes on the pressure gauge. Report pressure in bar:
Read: 1 bar
